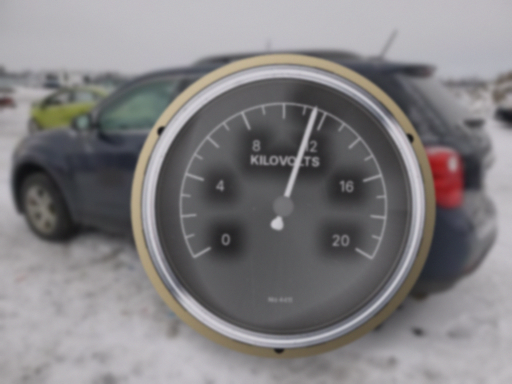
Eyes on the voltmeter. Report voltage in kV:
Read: 11.5 kV
